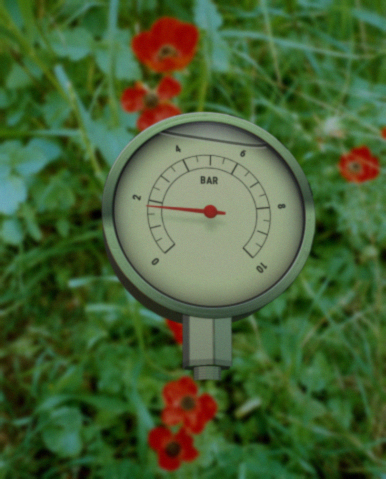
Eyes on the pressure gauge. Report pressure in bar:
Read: 1.75 bar
